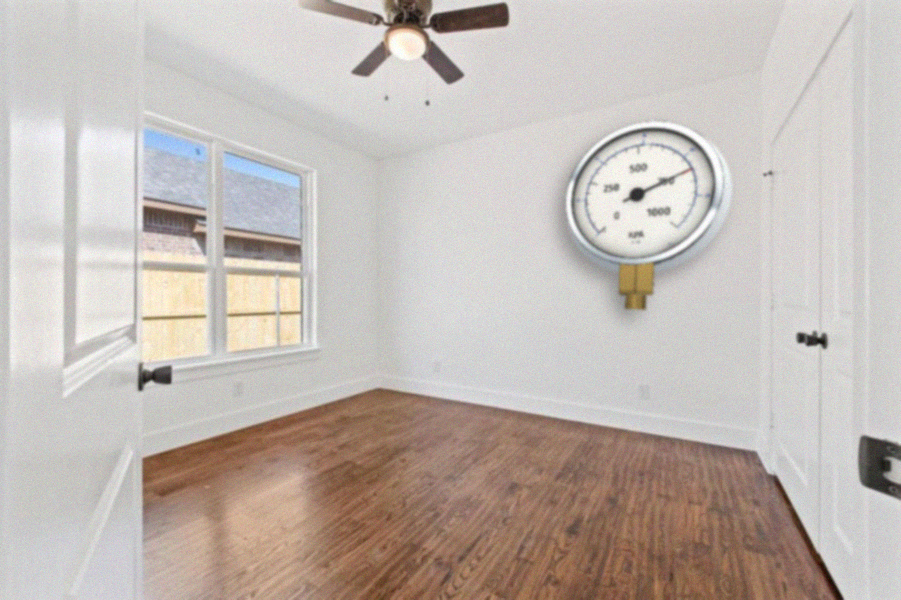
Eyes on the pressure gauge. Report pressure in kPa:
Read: 750 kPa
